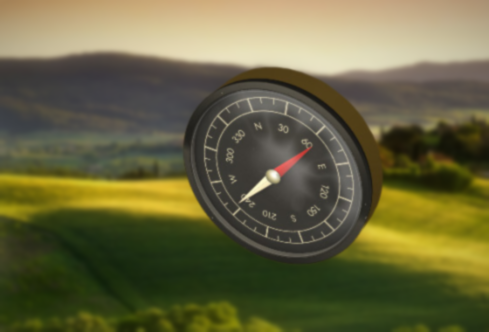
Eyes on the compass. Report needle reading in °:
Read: 65 °
